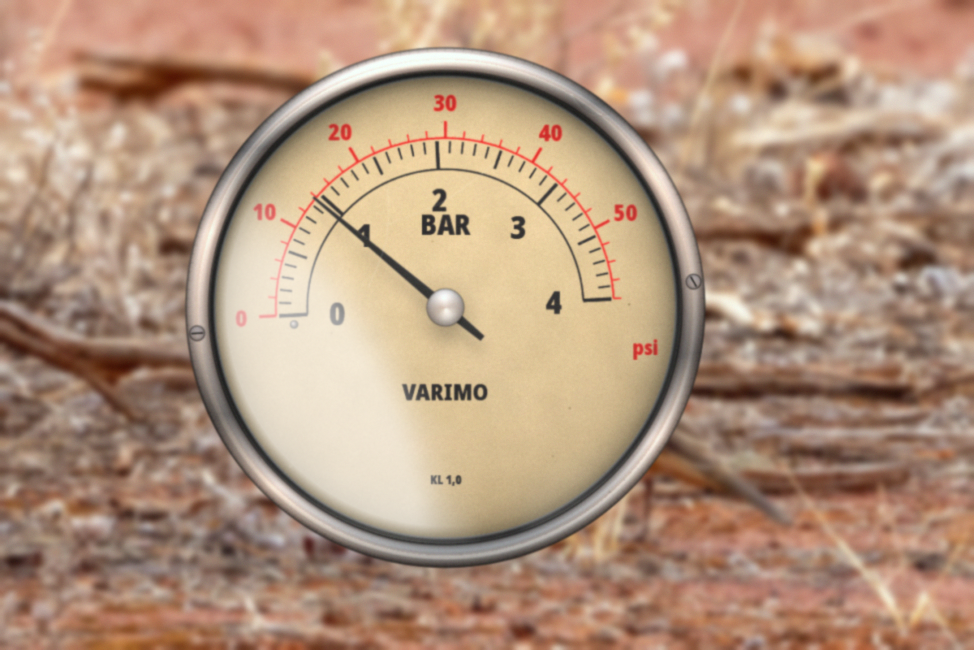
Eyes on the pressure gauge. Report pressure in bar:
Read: 0.95 bar
